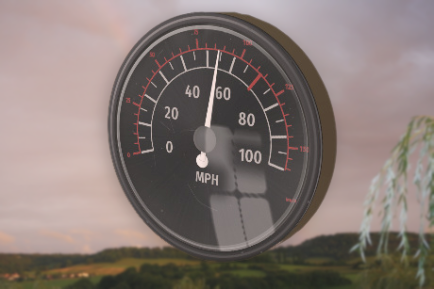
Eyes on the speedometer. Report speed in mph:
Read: 55 mph
